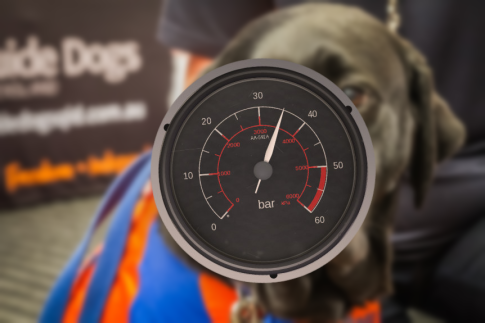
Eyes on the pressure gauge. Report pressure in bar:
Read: 35 bar
